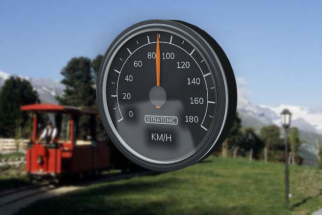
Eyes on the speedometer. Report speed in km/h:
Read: 90 km/h
